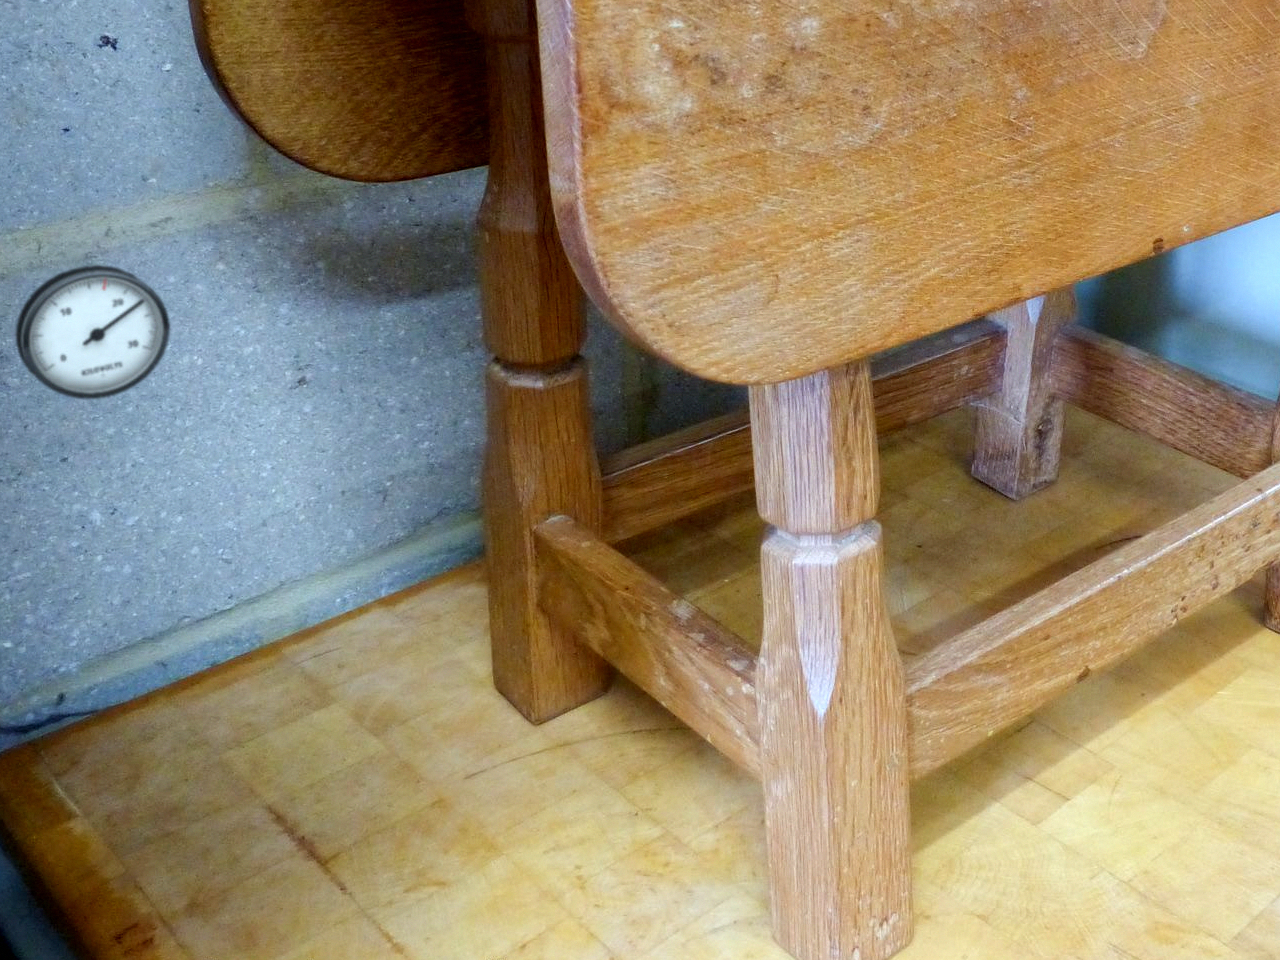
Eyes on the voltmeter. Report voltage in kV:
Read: 22.5 kV
